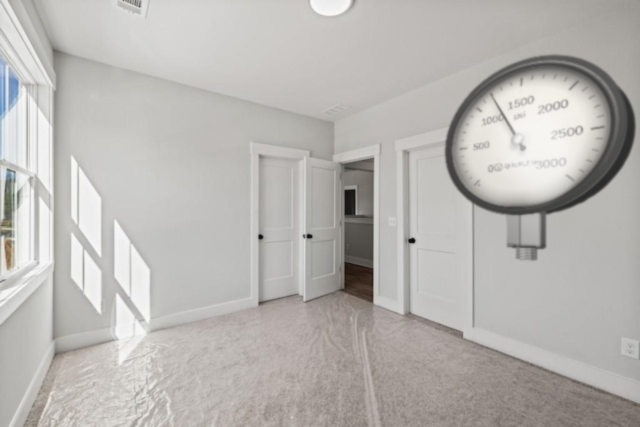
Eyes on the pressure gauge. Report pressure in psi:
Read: 1200 psi
